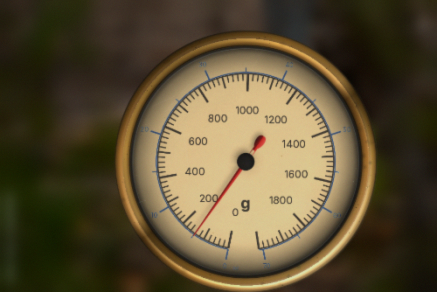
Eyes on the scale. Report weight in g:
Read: 140 g
